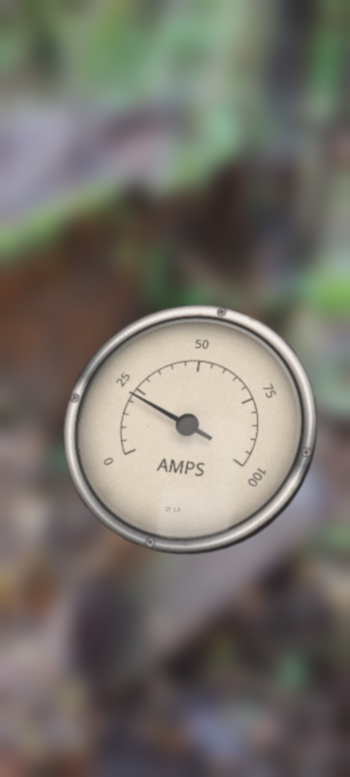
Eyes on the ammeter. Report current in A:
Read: 22.5 A
